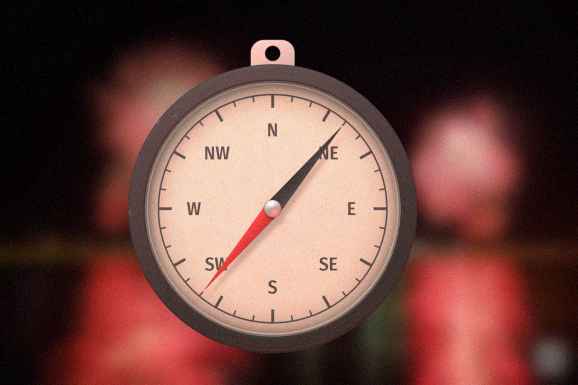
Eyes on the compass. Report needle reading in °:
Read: 220 °
